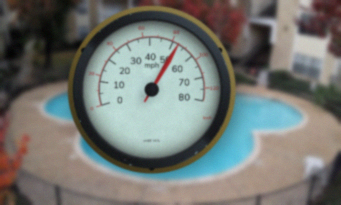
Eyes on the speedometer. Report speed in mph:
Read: 52.5 mph
